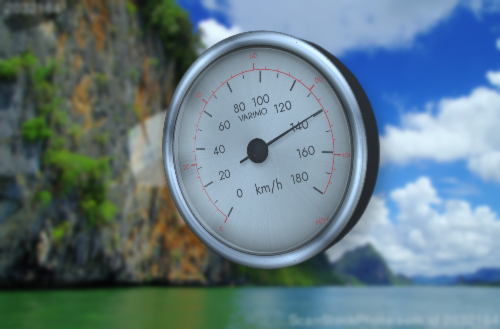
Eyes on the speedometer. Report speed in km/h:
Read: 140 km/h
